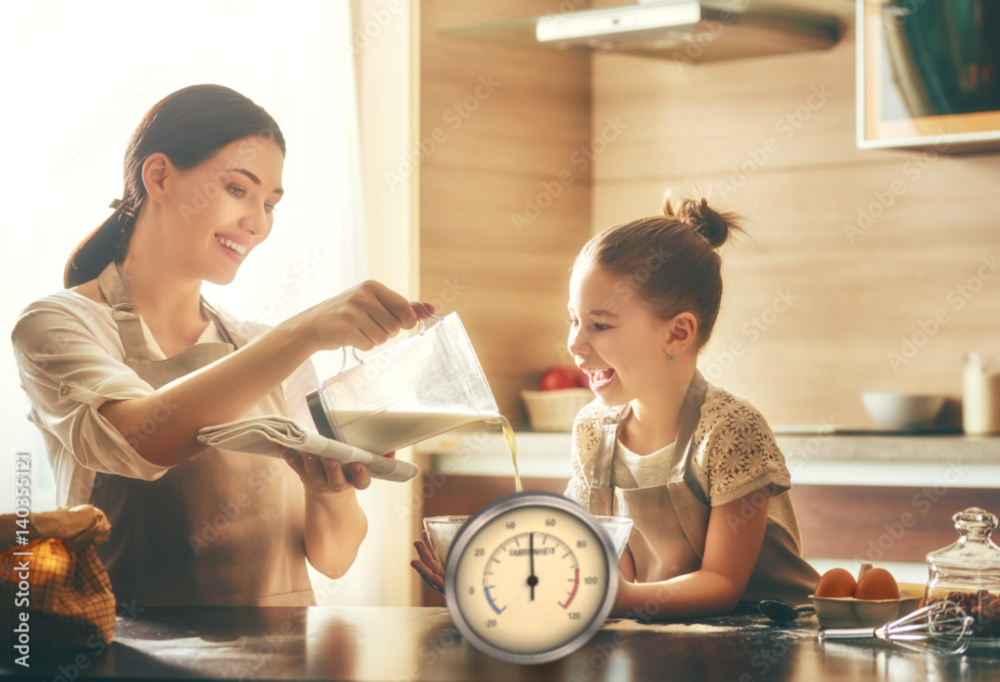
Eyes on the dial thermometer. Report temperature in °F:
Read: 50 °F
